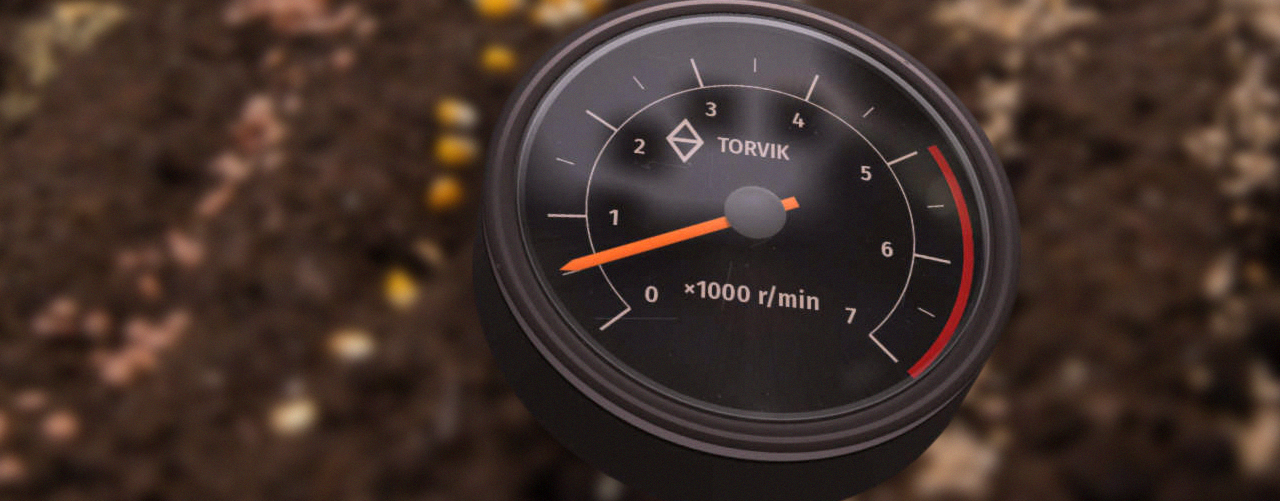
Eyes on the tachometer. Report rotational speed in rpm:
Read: 500 rpm
